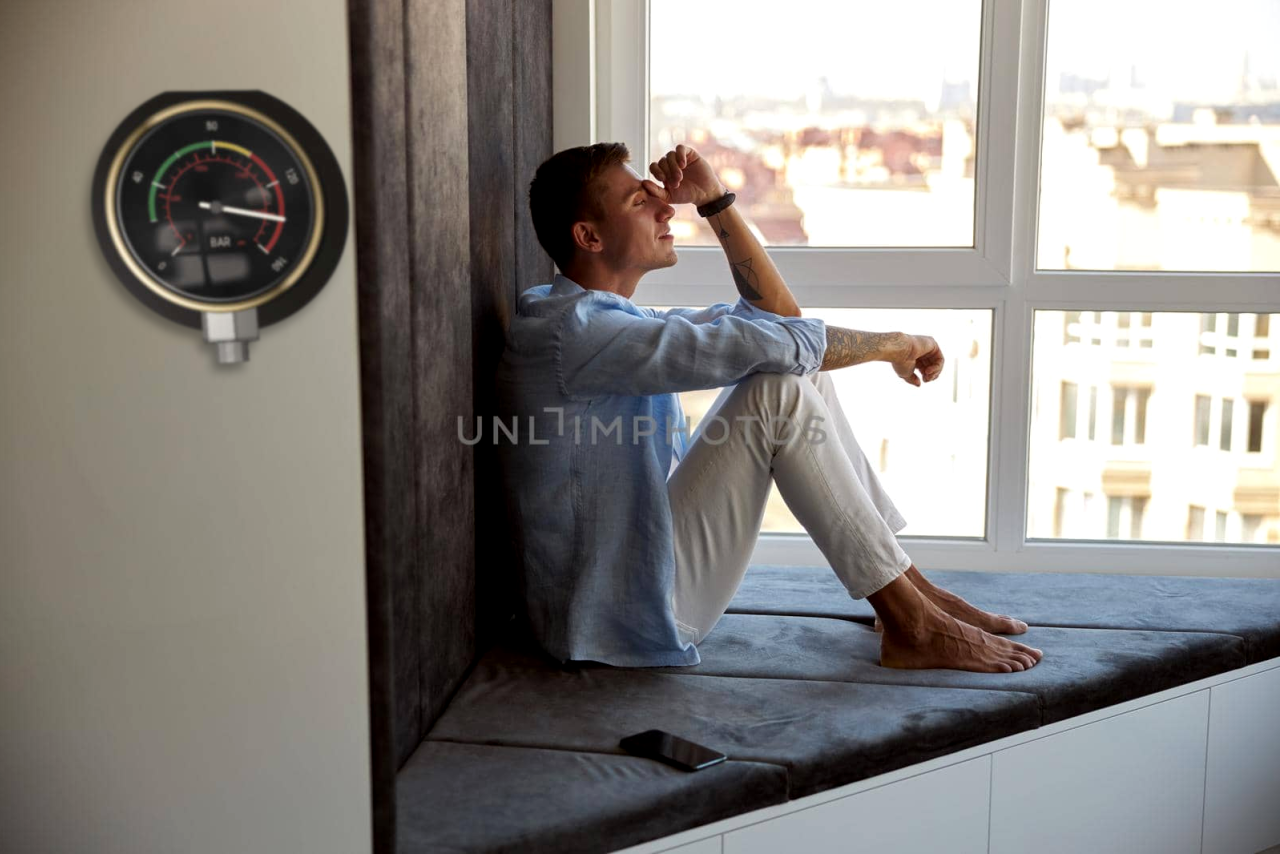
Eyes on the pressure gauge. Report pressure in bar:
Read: 140 bar
